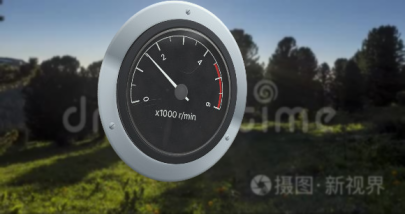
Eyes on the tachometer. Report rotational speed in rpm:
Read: 1500 rpm
